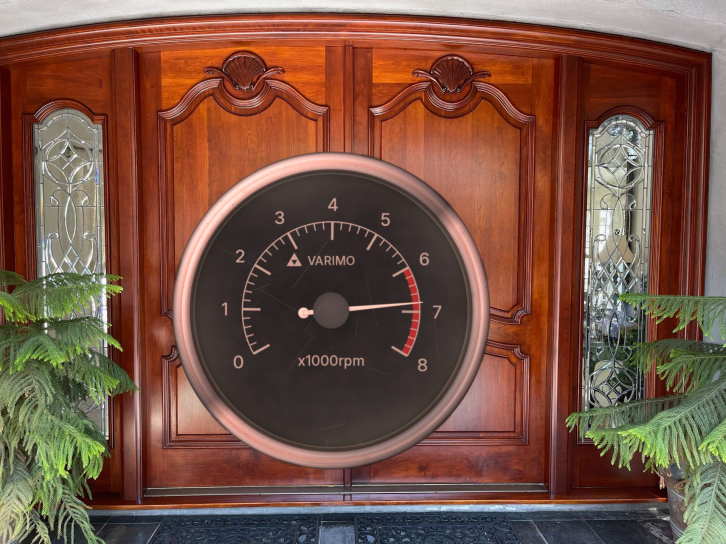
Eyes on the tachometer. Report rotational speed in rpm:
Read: 6800 rpm
